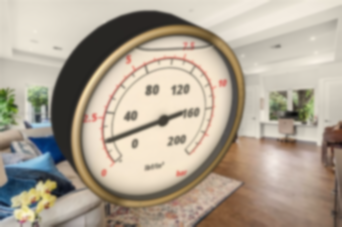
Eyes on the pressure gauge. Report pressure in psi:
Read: 20 psi
